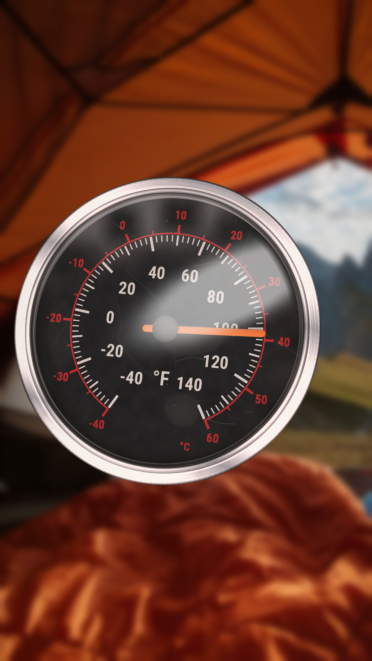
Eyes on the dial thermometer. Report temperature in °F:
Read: 102 °F
